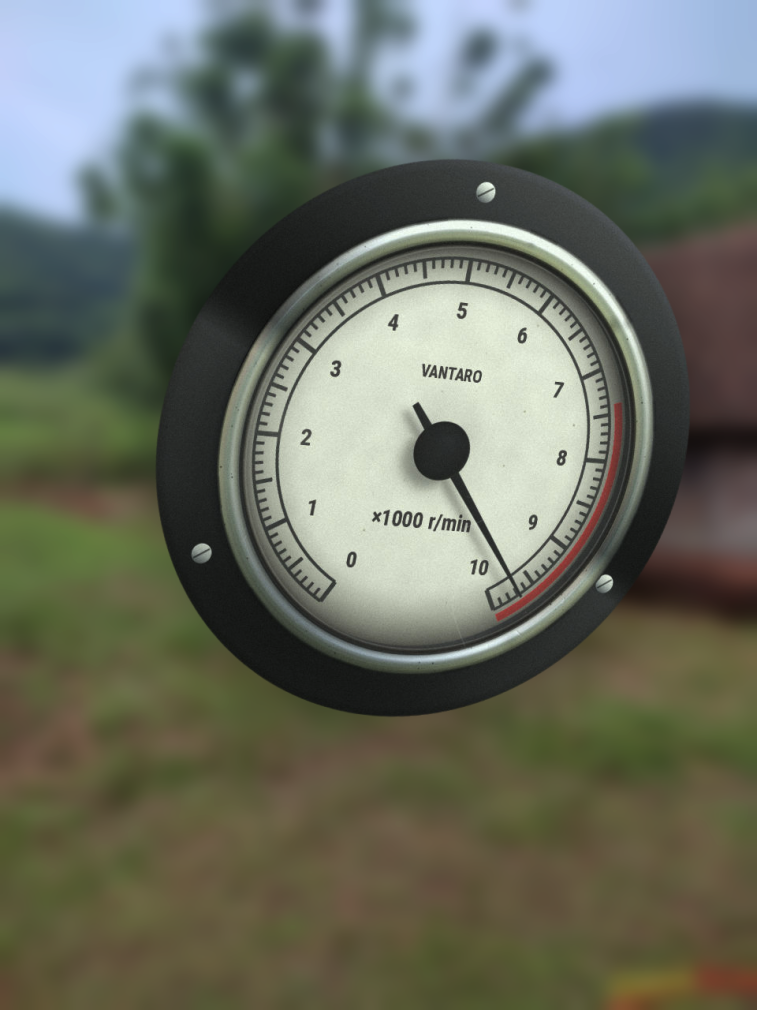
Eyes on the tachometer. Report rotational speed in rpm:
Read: 9700 rpm
